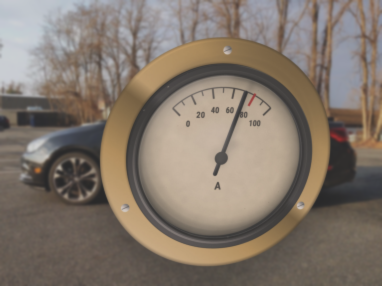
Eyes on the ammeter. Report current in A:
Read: 70 A
